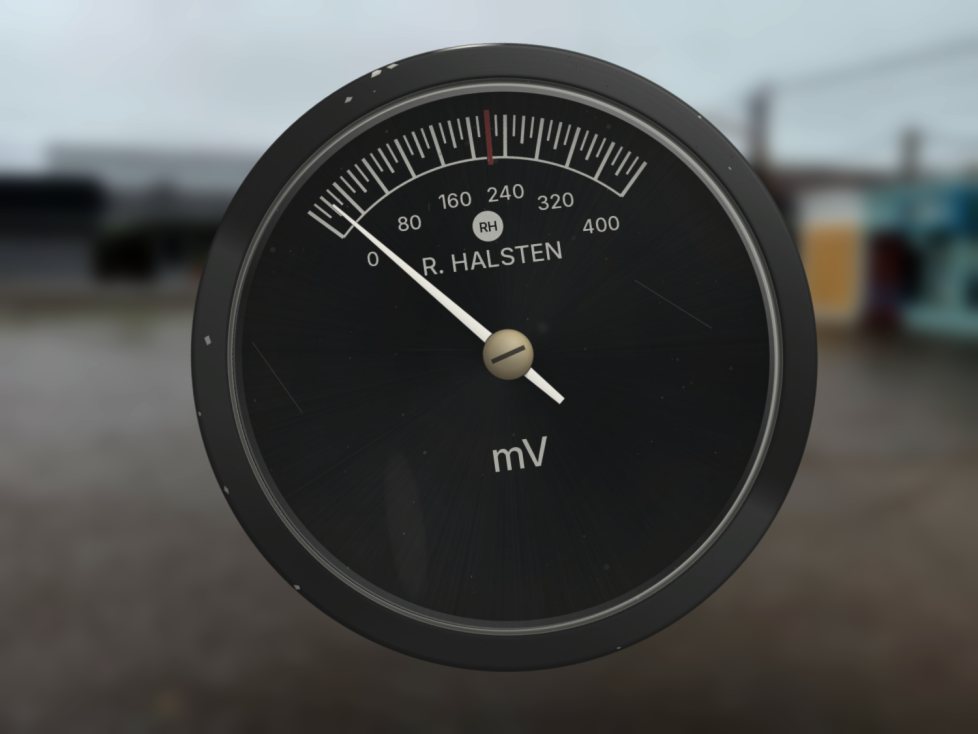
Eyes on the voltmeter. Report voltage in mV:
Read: 20 mV
